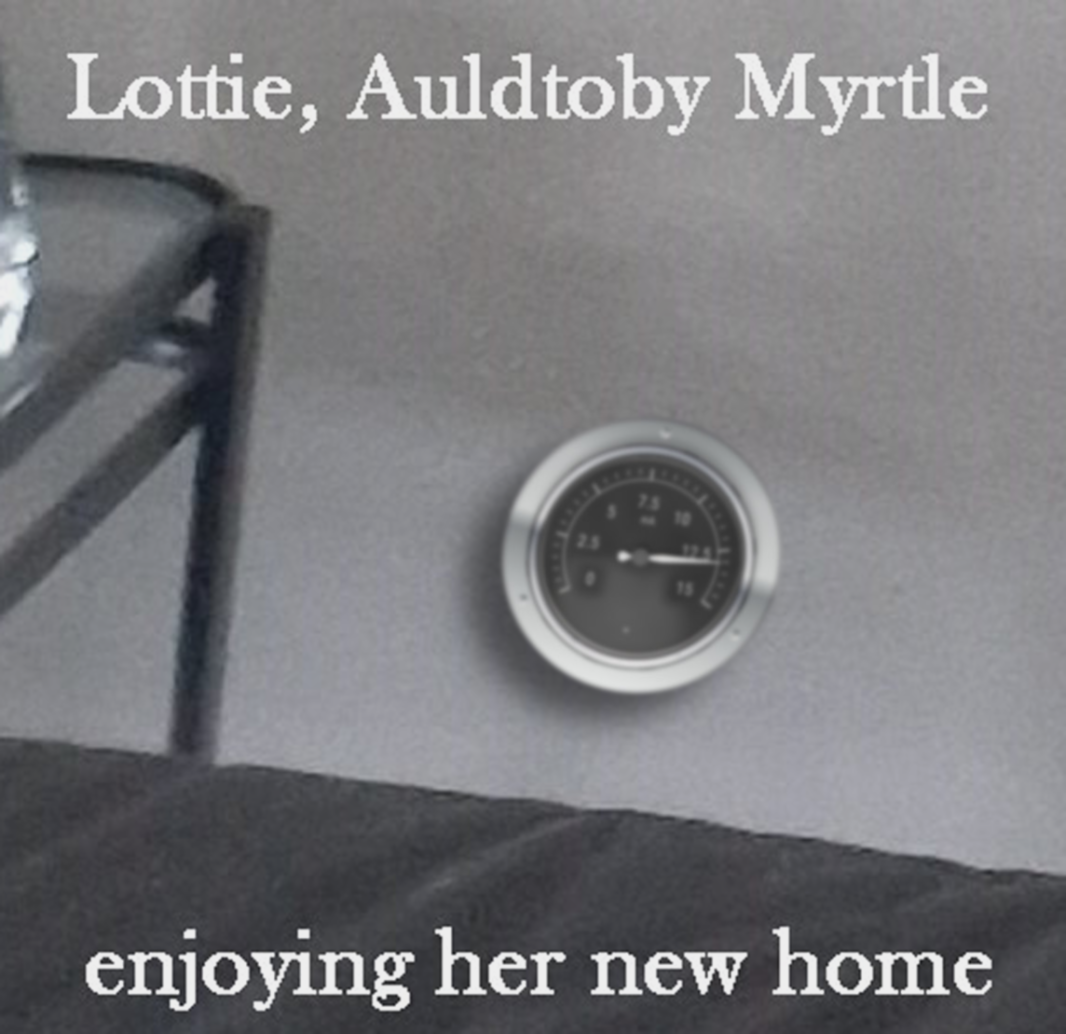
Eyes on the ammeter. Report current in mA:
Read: 13 mA
